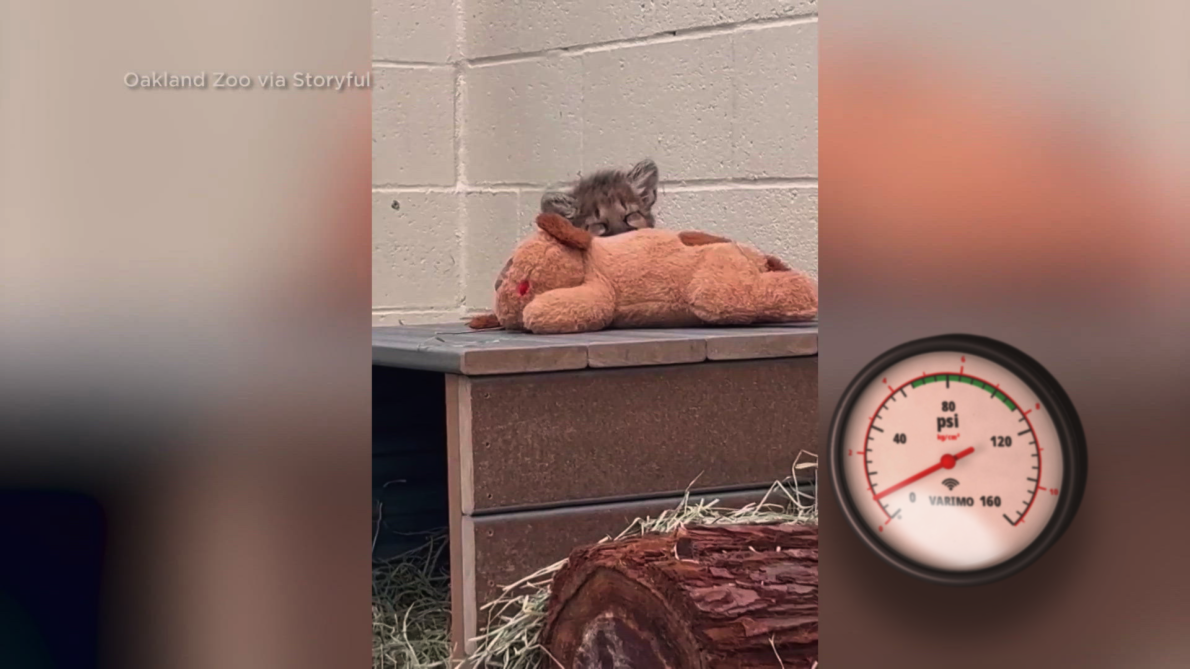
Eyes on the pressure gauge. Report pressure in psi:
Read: 10 psi
